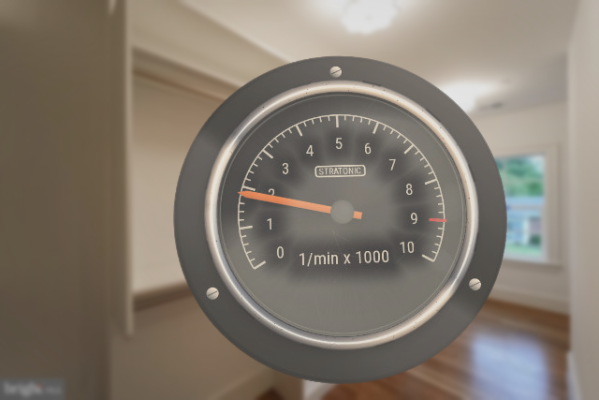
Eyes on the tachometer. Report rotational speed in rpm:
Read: 1800 rpm
